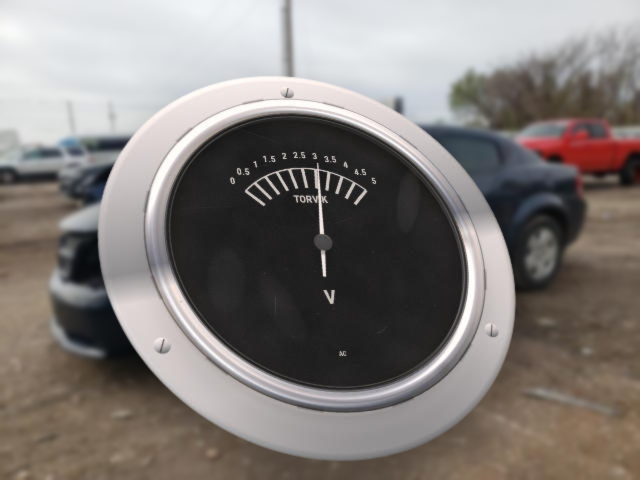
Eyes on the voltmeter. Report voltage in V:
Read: 3 V
